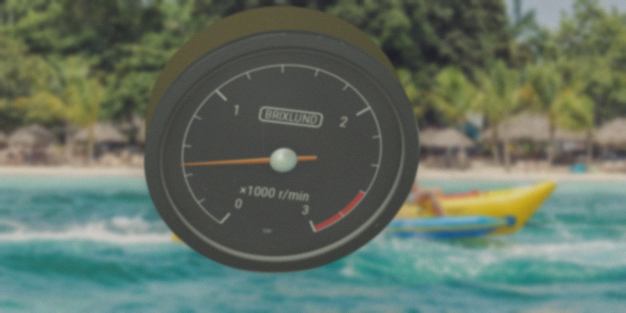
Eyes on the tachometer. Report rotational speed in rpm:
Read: 500 rpm
